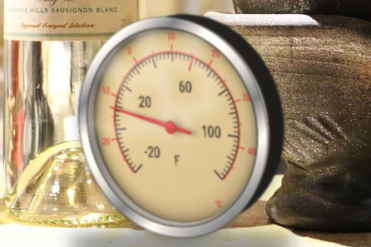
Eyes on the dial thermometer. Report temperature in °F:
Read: 10 °F
